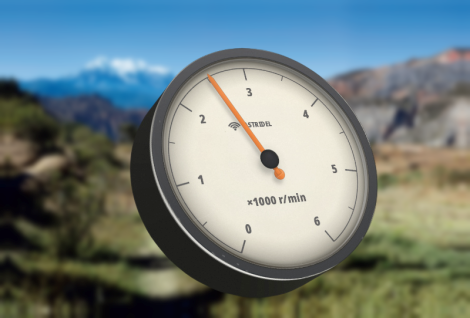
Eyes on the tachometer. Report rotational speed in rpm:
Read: 2500 rpm
